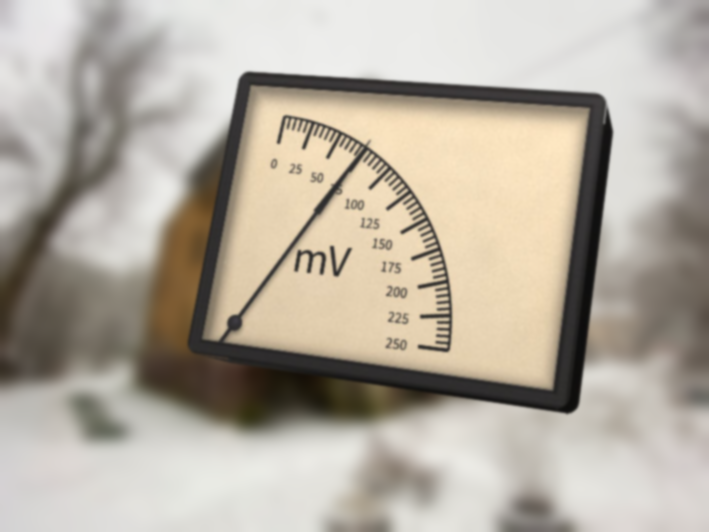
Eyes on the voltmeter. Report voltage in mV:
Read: 75 mV
